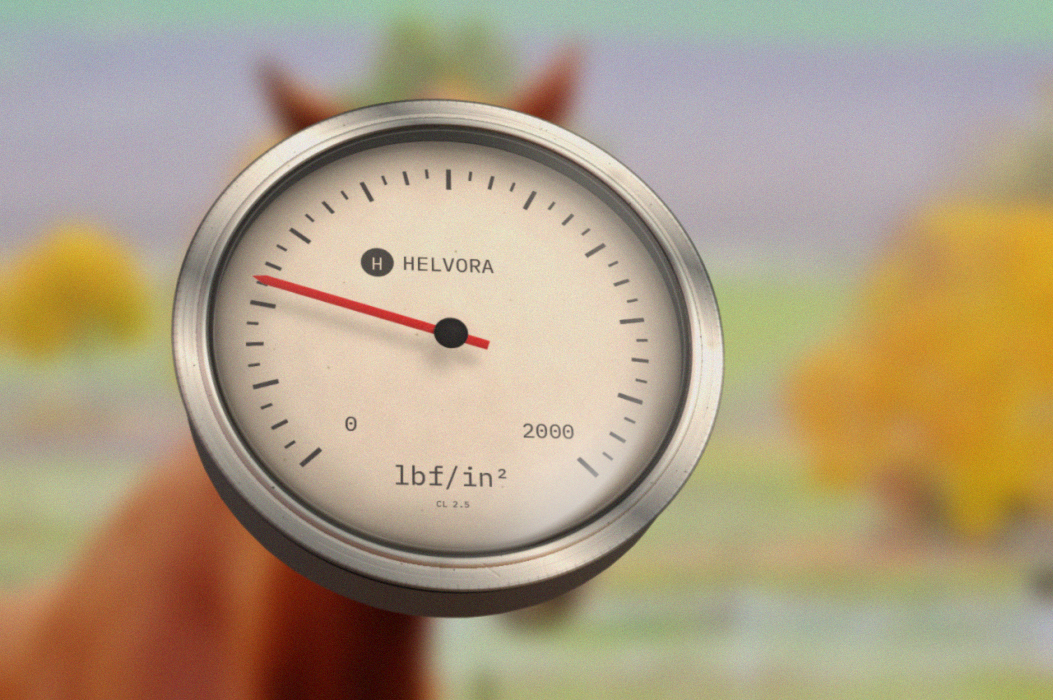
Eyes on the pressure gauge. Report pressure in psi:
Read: 450 psi
